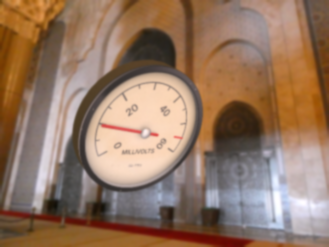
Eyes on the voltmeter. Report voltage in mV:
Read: 10 mV
